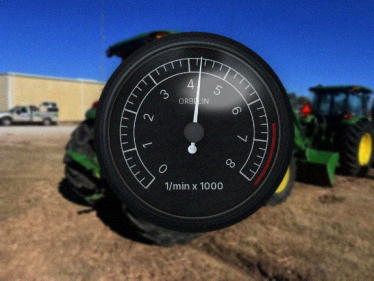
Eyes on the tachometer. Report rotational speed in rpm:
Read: 4300 rpm
